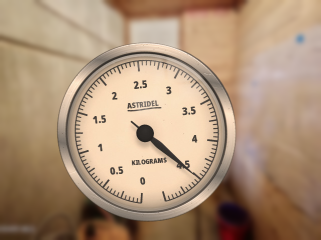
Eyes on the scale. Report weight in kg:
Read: 4.5 kg
